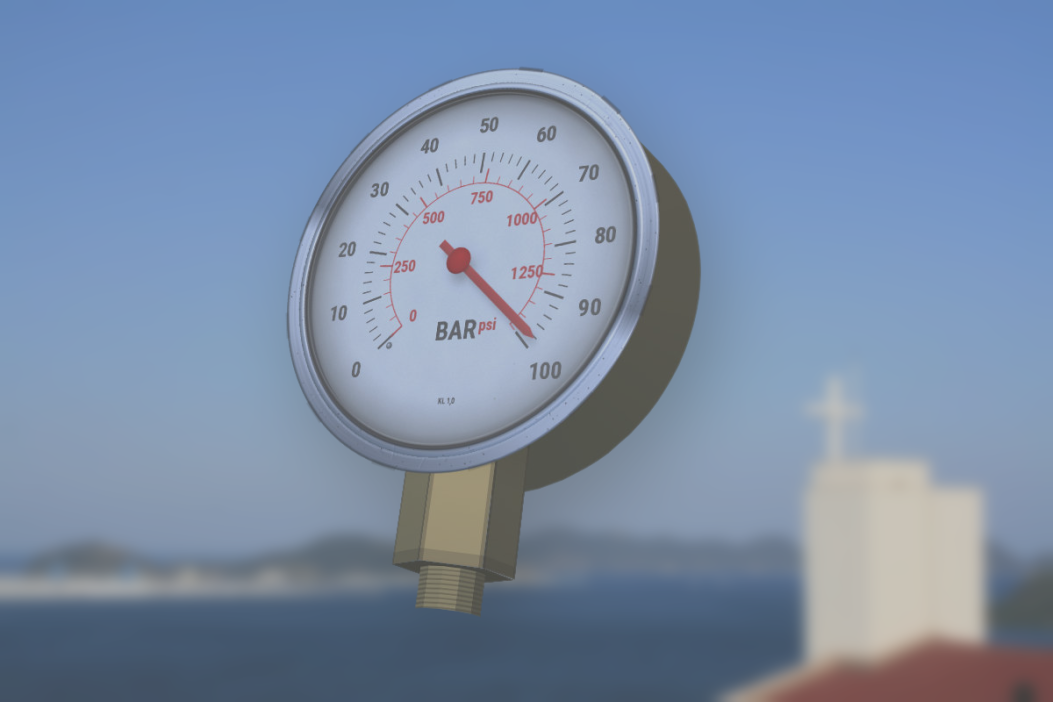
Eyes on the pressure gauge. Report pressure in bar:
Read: 98 bar
